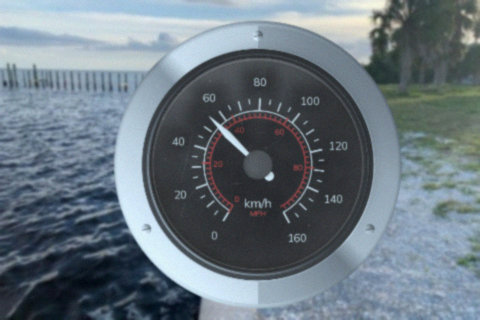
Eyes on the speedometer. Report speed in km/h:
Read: 55 km/h
